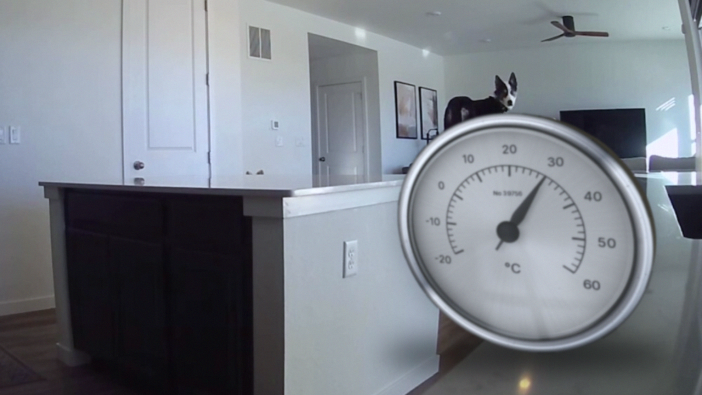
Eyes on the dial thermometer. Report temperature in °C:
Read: 30 °C
